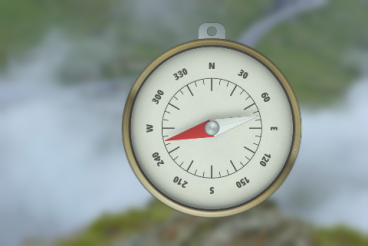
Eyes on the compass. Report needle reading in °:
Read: 255 °
